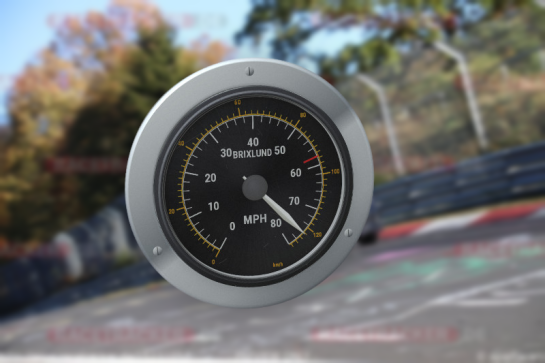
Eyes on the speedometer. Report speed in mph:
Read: 76 mph
